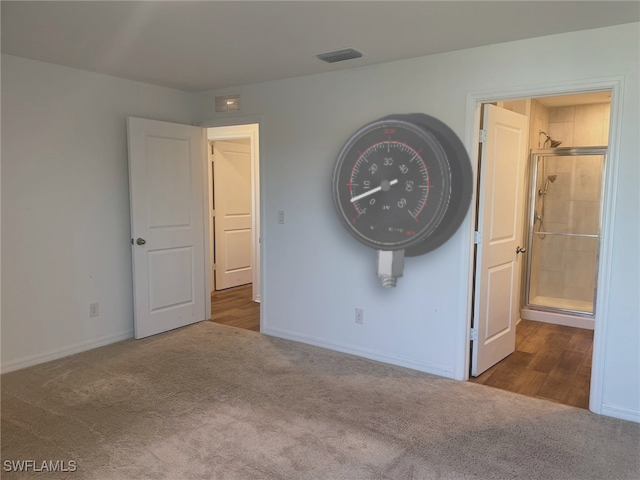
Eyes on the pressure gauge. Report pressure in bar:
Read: 5 bar
